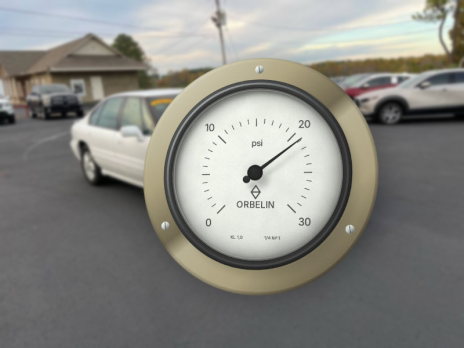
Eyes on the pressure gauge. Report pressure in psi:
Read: 21 psi
